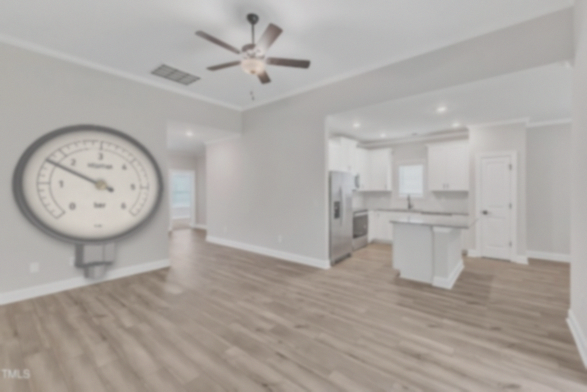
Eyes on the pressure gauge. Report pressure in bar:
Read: 1.6 bar
